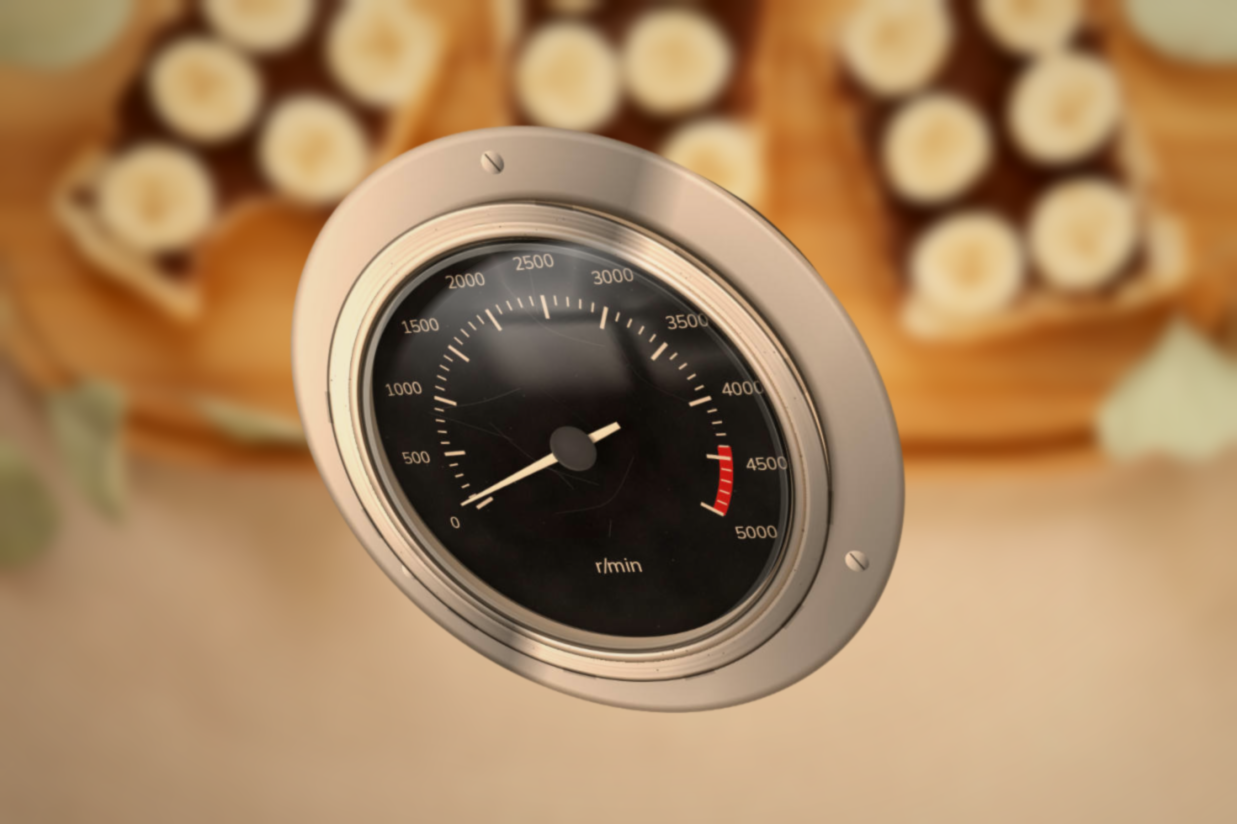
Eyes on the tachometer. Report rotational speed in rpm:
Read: 100 rpm
